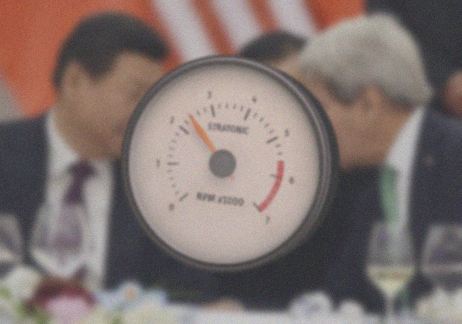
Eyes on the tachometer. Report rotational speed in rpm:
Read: 2400 rpm
